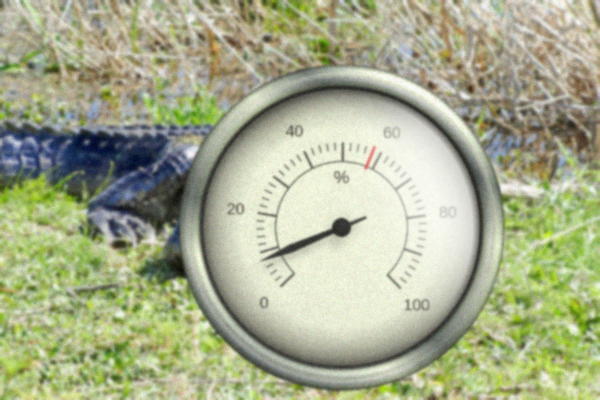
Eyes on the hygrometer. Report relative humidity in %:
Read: 8 %
